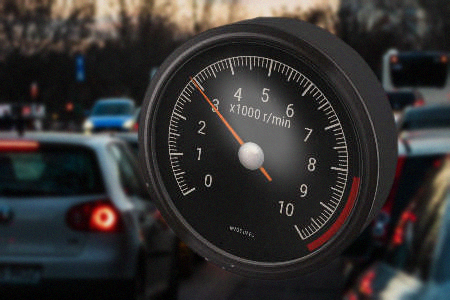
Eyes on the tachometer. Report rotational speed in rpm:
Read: 3000 rpm
